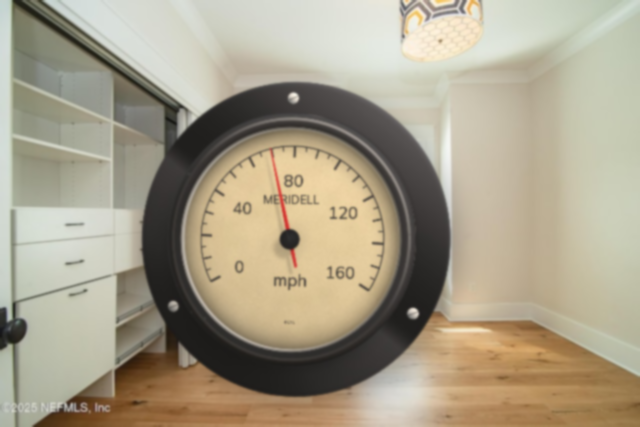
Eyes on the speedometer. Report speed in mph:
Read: 70 mph
